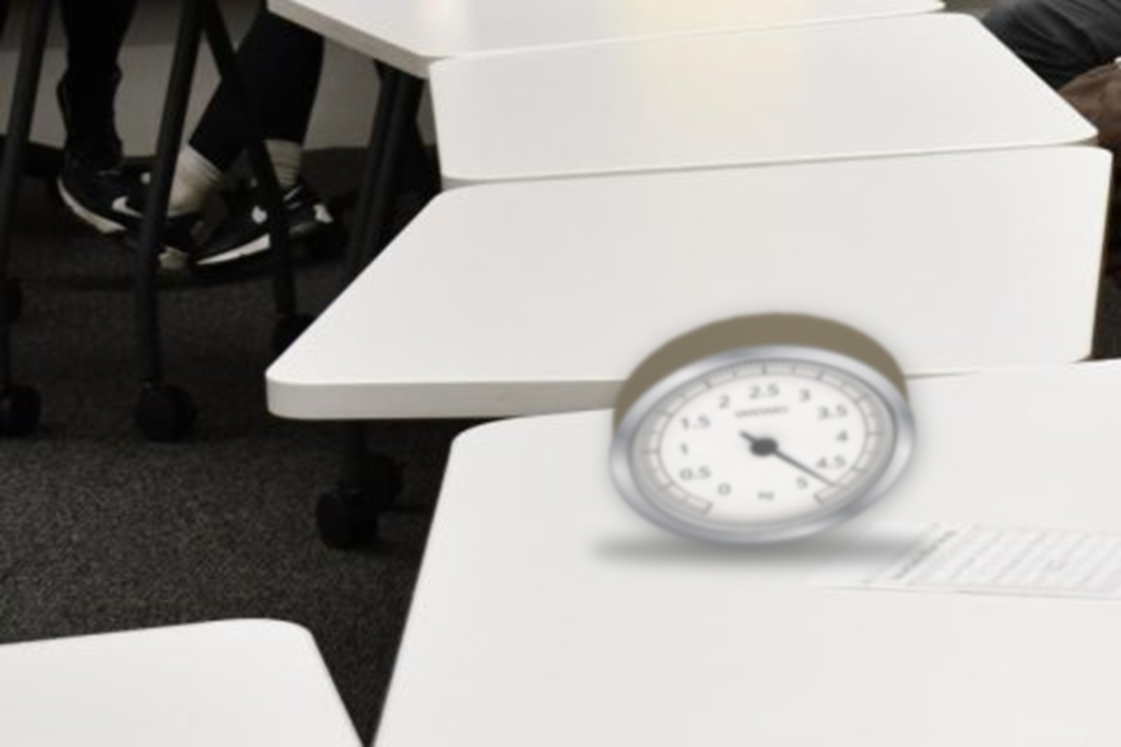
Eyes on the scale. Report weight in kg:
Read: 4.75 kg
